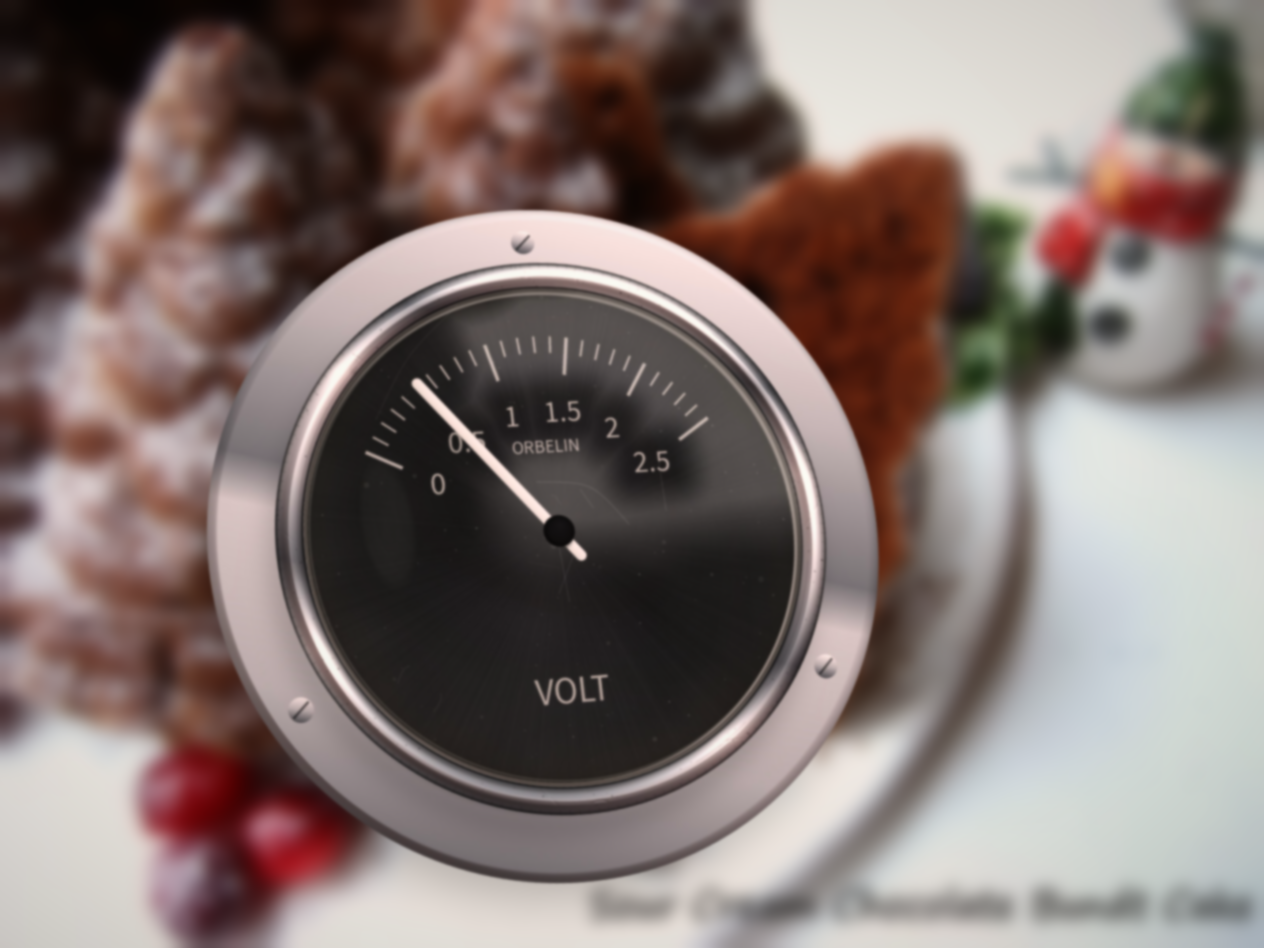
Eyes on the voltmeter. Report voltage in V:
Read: 0.5 V
